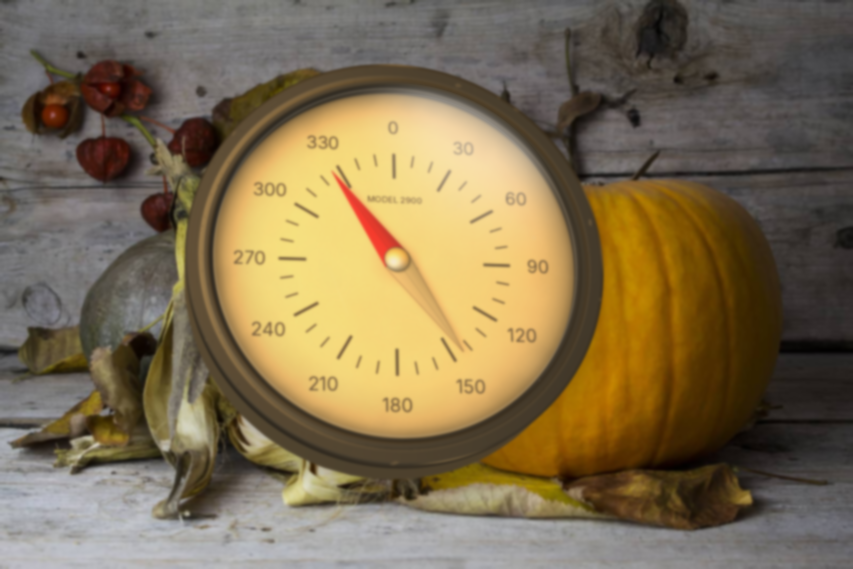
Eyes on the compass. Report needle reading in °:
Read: 325 °
